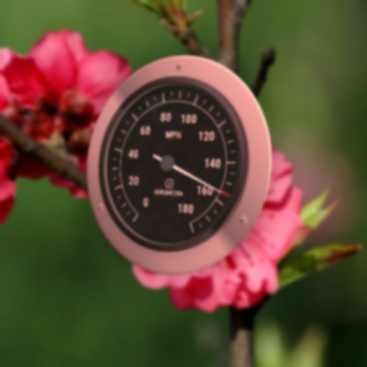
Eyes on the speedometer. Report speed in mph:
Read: 155 mph
